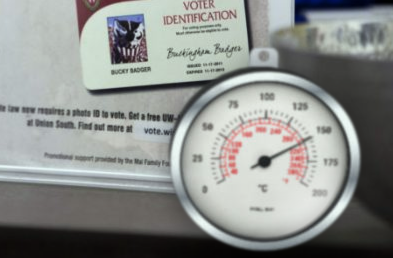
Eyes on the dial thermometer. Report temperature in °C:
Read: 150 °C
